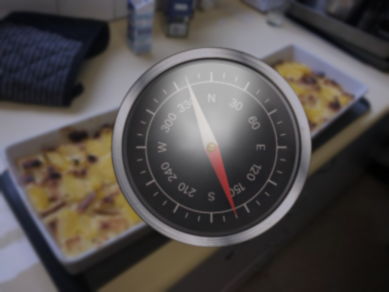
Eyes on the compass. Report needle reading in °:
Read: 160 °
